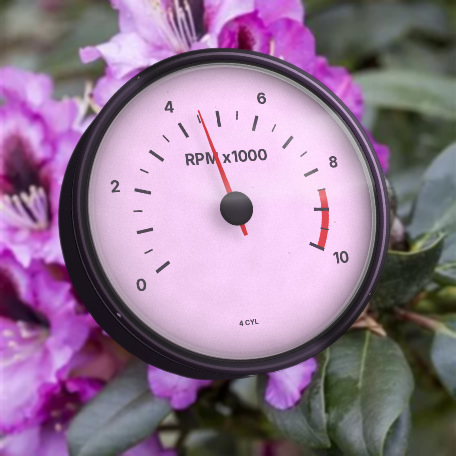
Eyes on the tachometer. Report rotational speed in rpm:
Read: 4500 rpm
